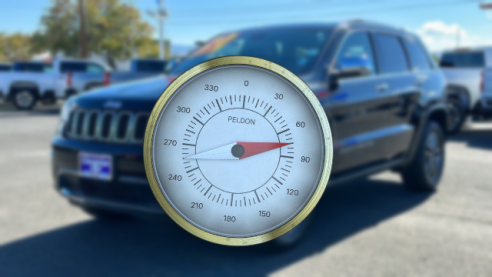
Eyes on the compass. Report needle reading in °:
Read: 75 °
